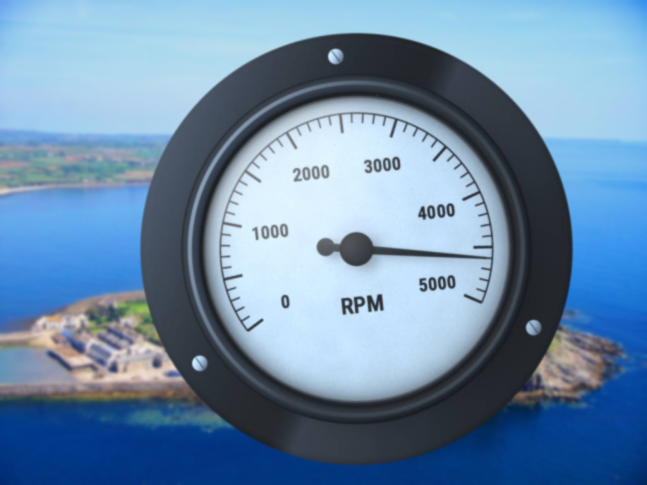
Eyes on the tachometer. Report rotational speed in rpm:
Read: 4600 rpm
